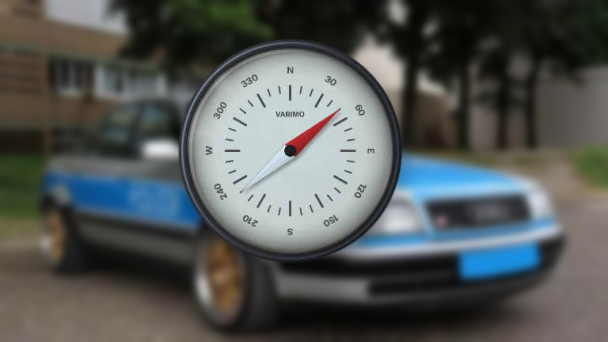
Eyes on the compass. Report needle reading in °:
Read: 50 °
